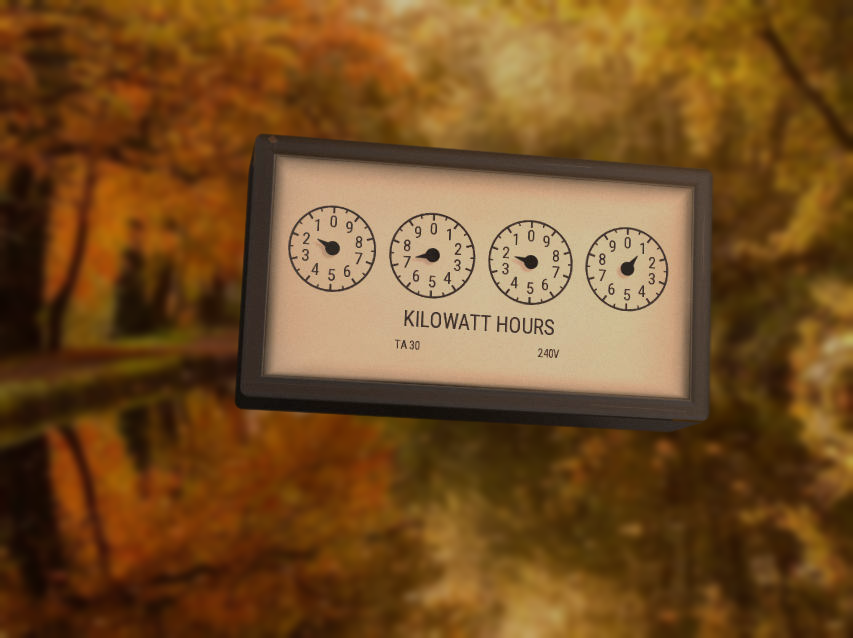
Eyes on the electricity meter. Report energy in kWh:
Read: 1721 kWh
